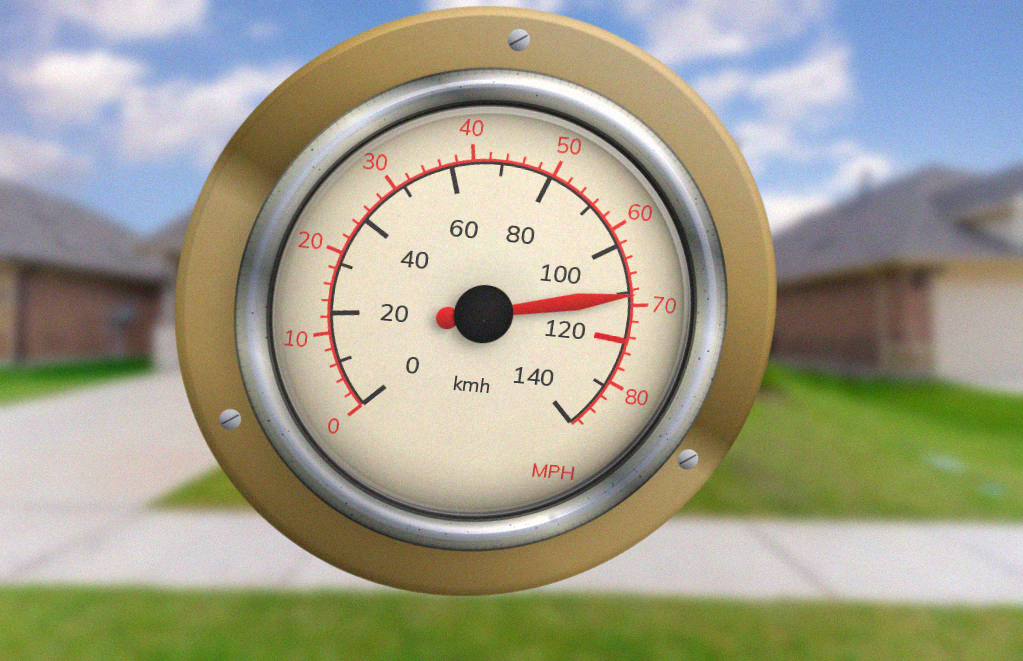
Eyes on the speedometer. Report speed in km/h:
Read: 110 km/h
